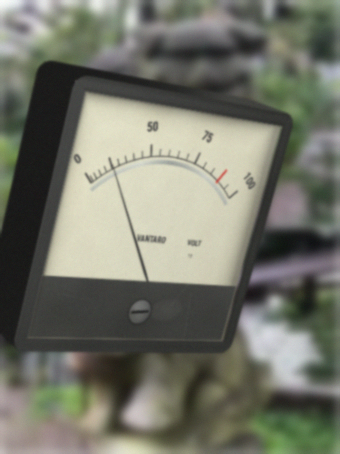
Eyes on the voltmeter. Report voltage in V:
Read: 25 V
